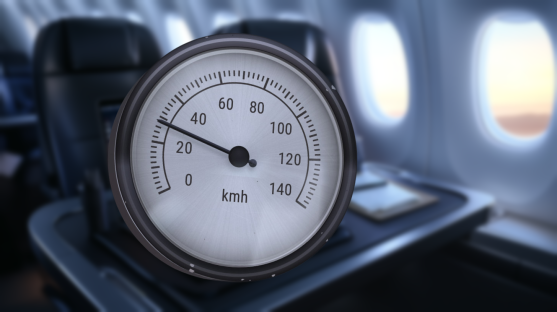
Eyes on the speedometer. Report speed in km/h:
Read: 28 km/h
